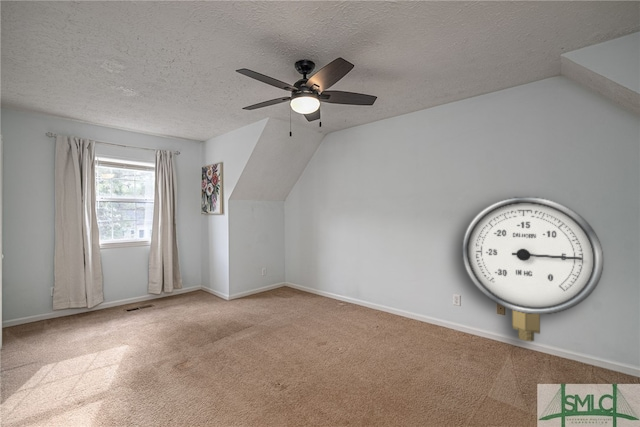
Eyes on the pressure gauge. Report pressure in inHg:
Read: -5 inHg
